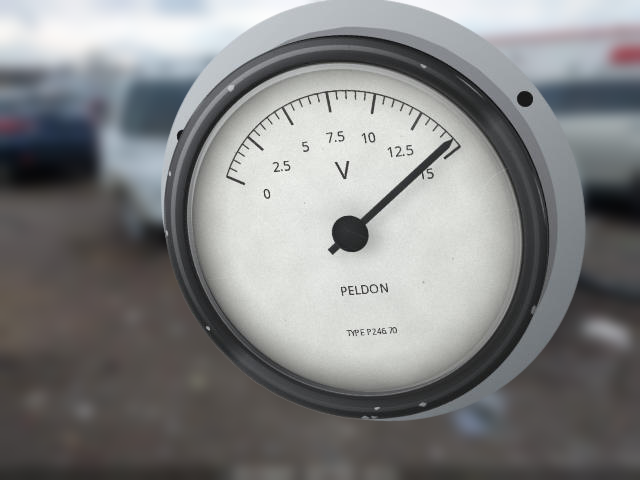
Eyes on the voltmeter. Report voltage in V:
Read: 14.5 V
